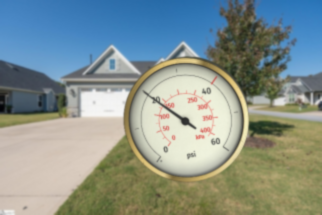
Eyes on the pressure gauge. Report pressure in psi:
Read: 20 psi
